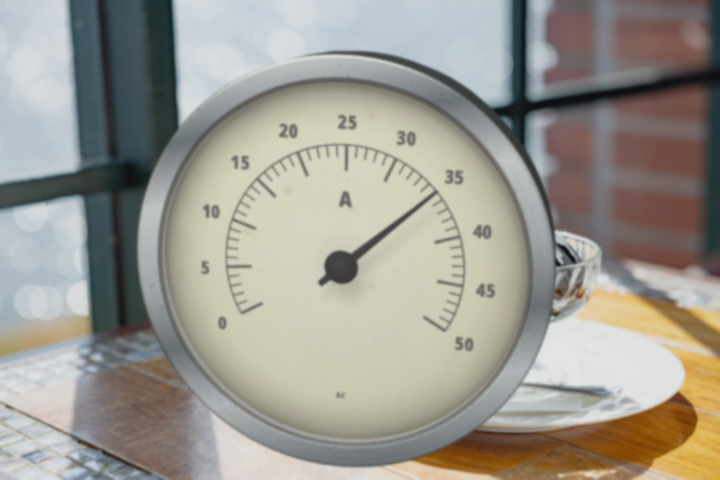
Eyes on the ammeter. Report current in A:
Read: 35 A
